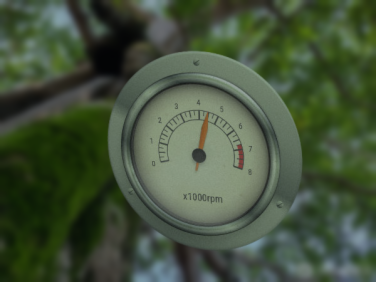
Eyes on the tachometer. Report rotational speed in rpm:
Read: 4500 rpm
